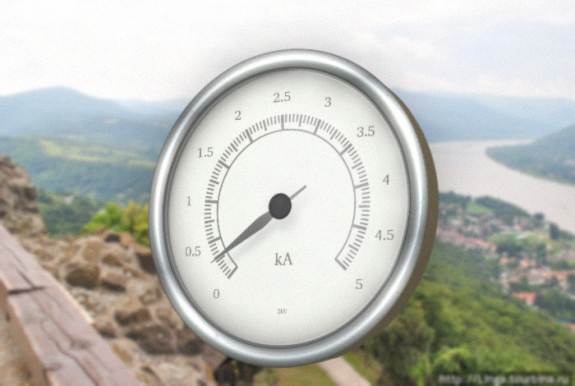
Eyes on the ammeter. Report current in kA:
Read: 0.25 kA
